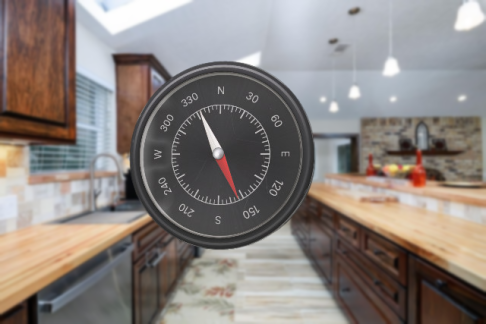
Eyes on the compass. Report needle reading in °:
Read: 155 °
